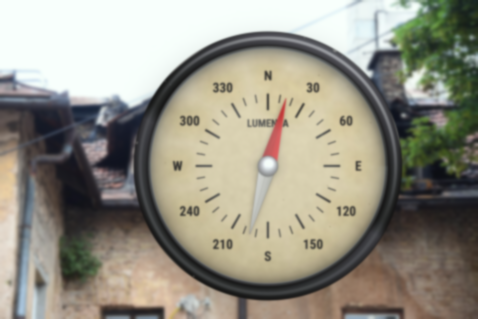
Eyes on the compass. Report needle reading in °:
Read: 15 °
